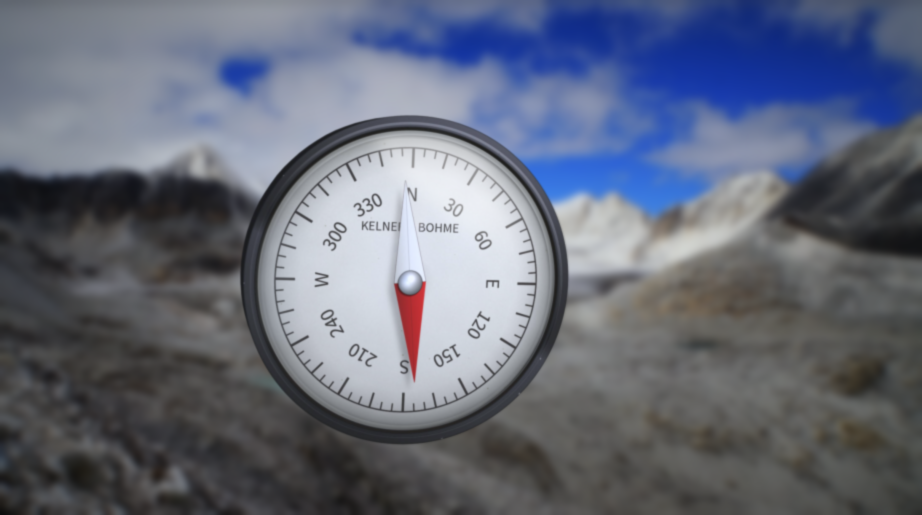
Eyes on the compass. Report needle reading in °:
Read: 175 °
